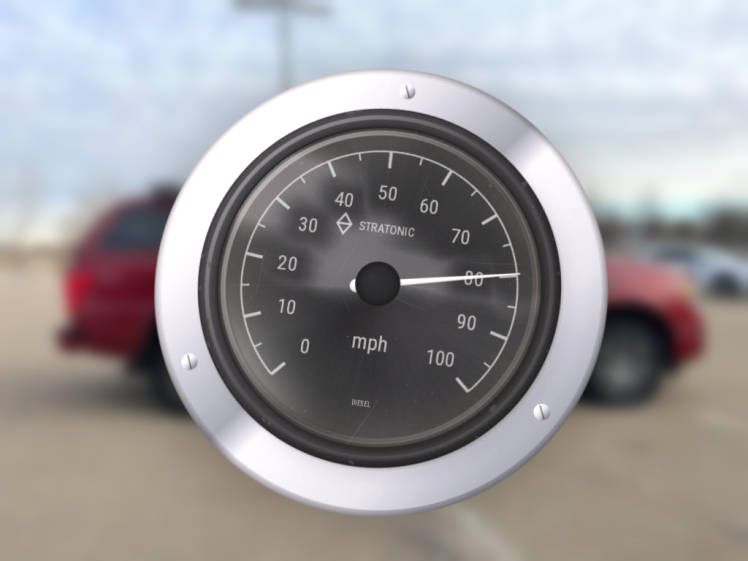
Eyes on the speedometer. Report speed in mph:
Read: 80 mph
